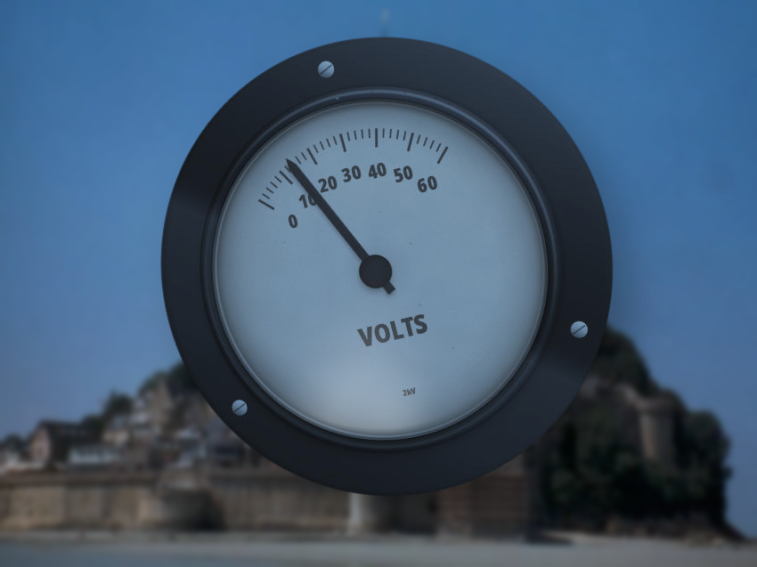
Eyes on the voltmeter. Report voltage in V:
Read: 14 V
